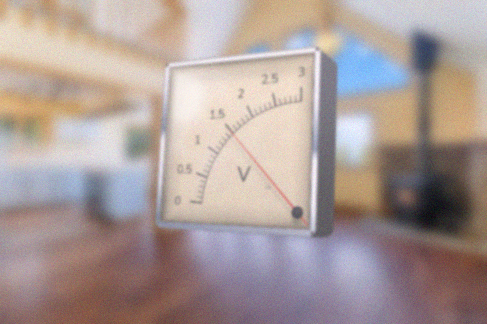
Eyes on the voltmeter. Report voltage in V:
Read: 1.5 V
